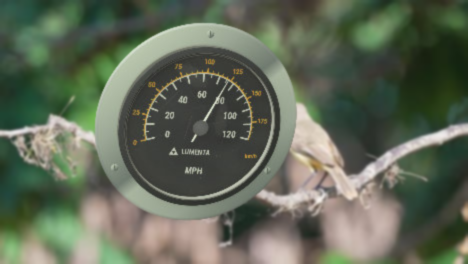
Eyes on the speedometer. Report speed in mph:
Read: 75 mph
